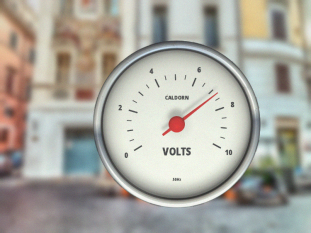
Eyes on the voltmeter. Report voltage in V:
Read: 7.25 V
